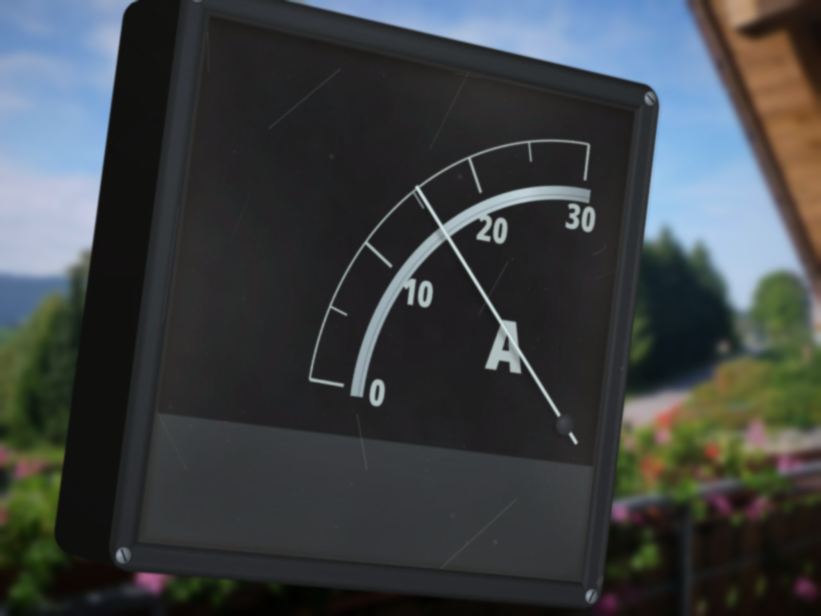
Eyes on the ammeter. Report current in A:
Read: 15 A
